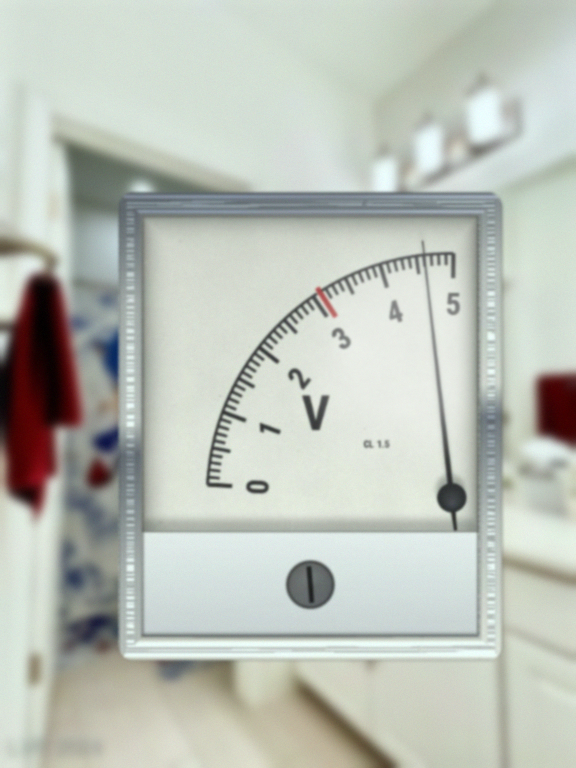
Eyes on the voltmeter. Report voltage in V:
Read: 4.6 V
